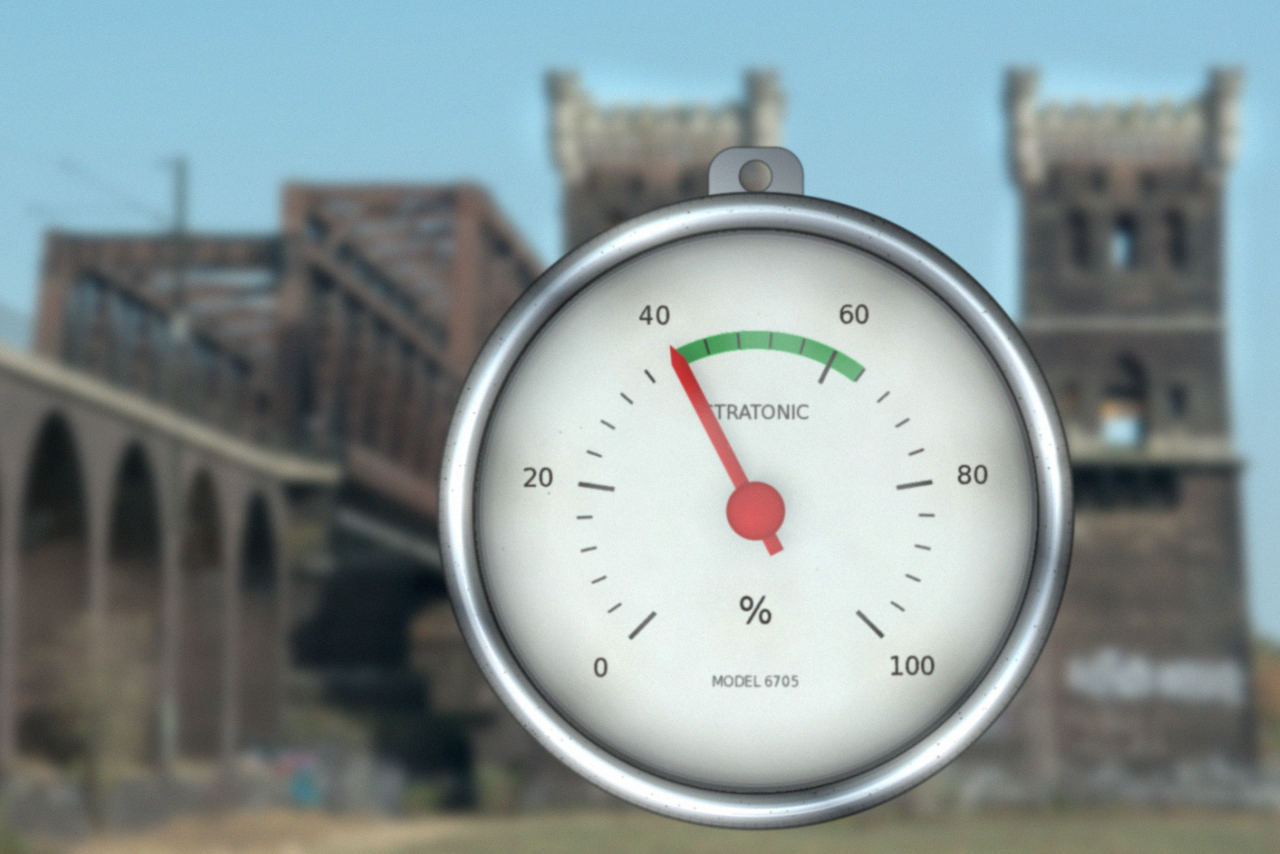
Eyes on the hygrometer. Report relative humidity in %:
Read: 40 %
